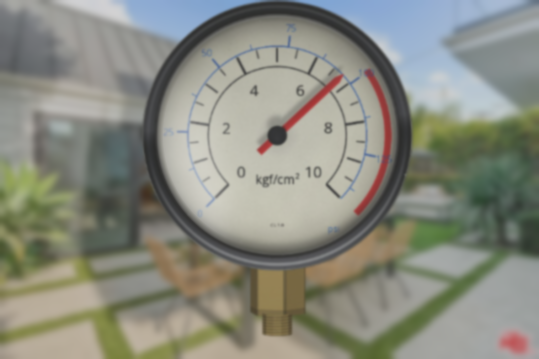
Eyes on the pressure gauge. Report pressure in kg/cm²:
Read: 6.75 kg/cm²
